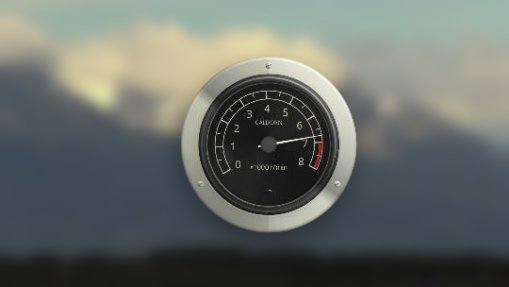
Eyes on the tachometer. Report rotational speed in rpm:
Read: 6750 rpm
